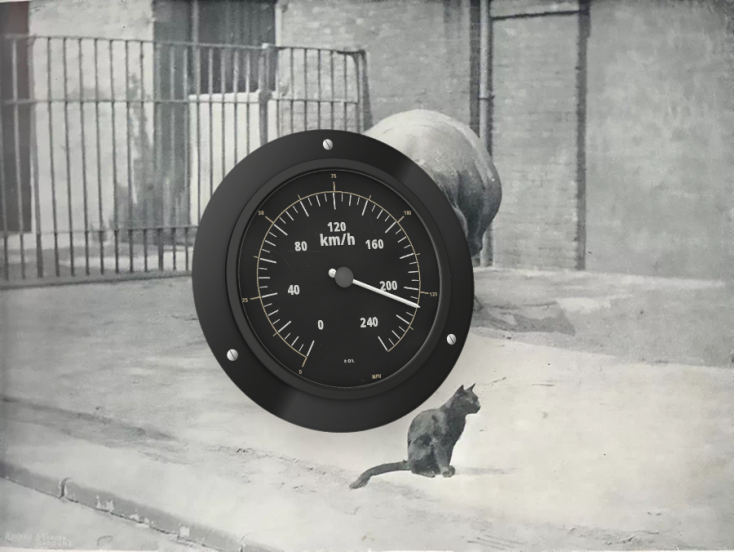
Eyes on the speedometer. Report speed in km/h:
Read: 210 km/h
